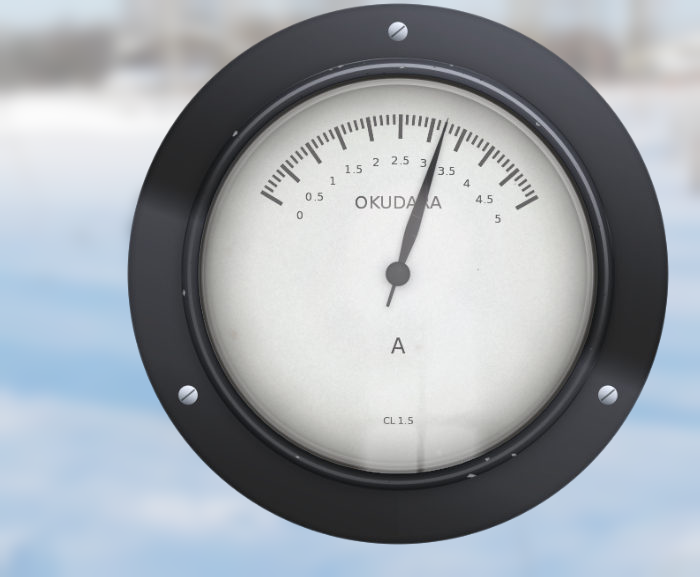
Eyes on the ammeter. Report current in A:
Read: 3.2 A
